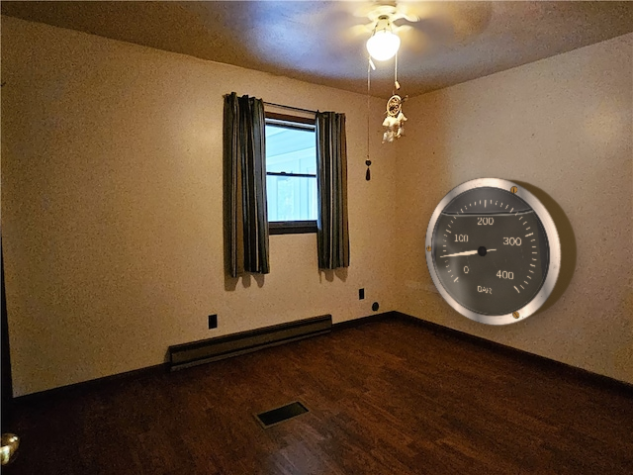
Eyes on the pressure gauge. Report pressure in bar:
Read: 50 bar
